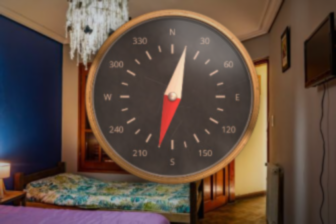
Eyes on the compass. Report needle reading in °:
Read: 195 °
